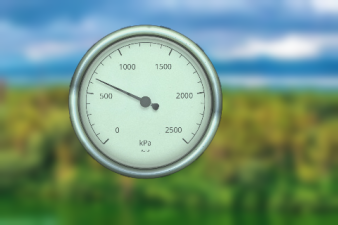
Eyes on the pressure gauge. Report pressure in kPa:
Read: 650 kPa
